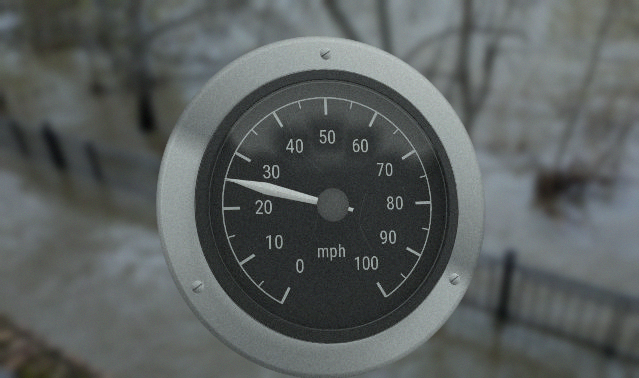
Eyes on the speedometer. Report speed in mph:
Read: 25 mph
